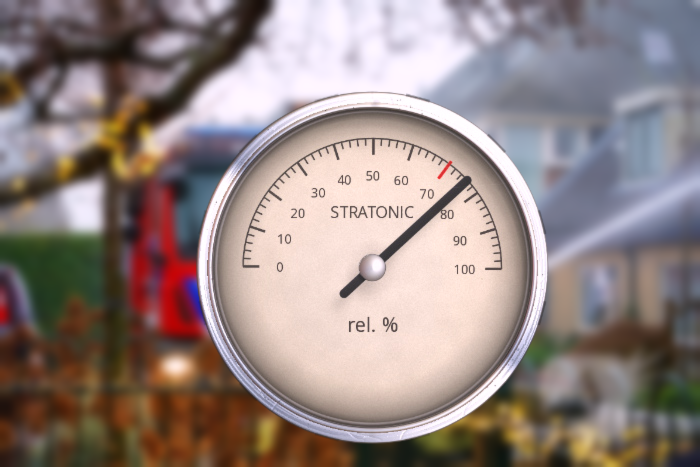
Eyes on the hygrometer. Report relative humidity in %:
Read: 76 %
